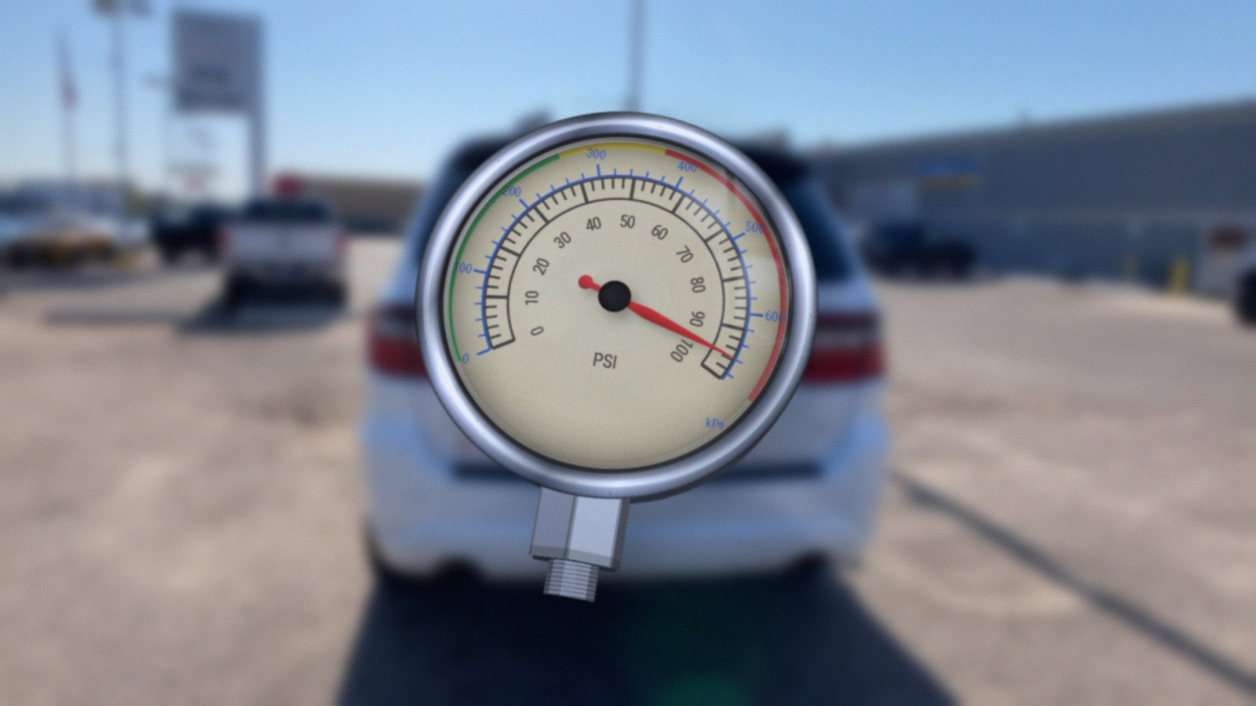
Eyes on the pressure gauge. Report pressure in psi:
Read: 96 psi
